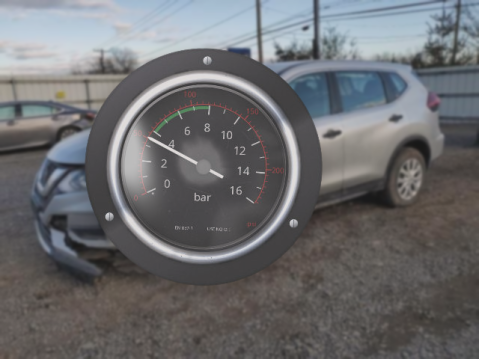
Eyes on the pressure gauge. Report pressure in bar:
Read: 3.5 bar
